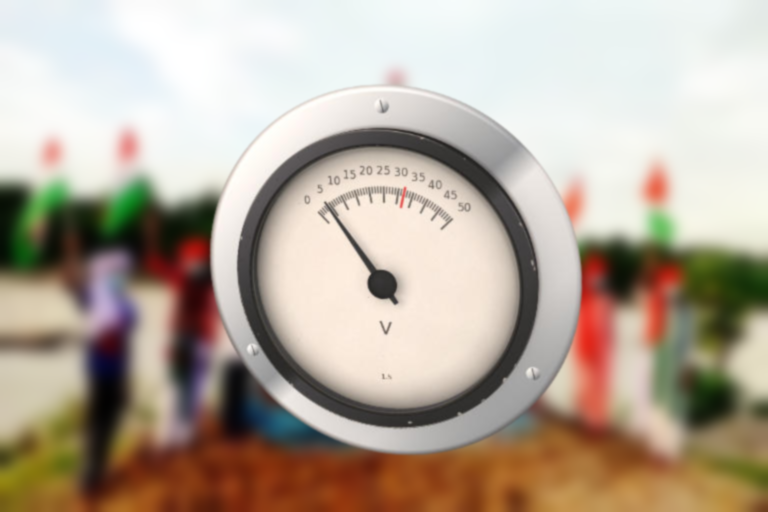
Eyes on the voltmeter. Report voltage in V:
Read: 5 V
